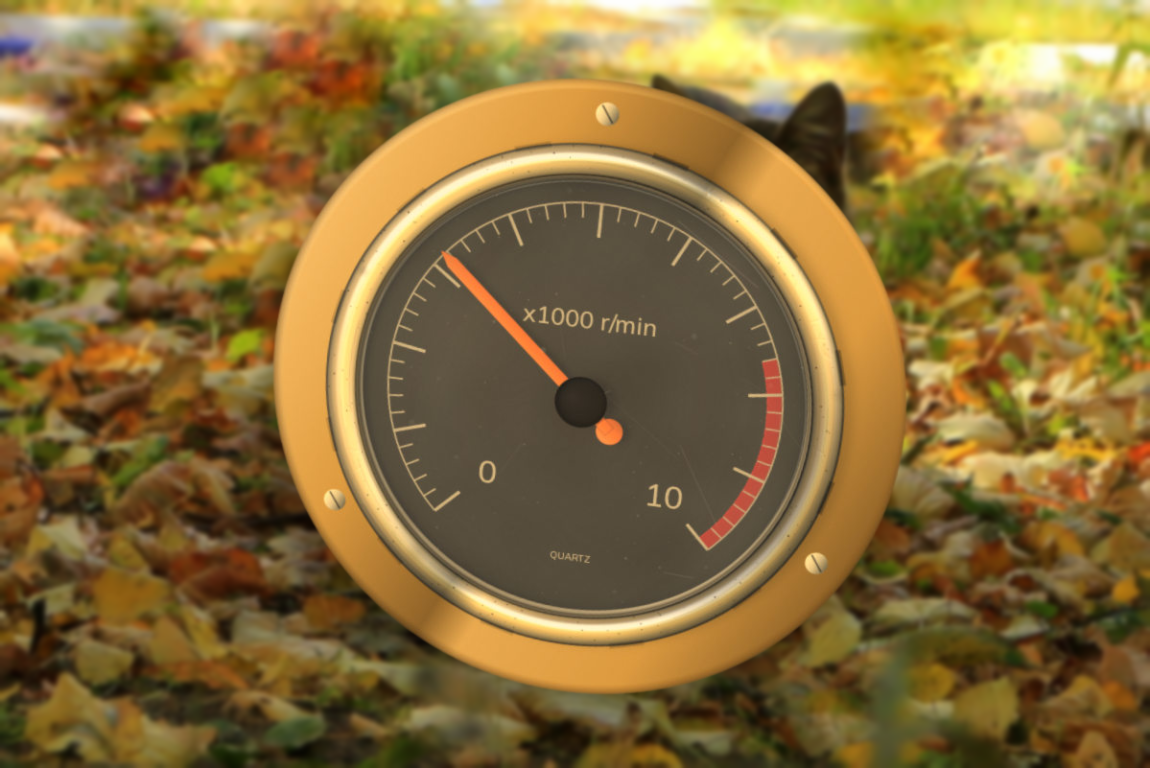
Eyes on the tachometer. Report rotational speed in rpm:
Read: 3200 rpm
